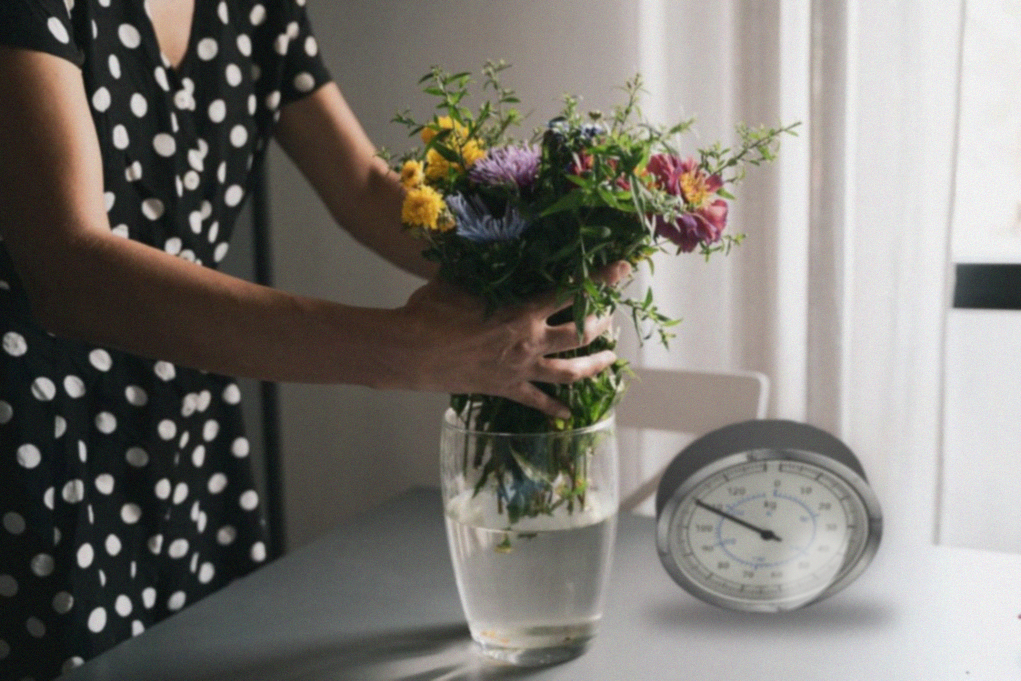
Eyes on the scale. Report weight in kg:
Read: 110 kg
